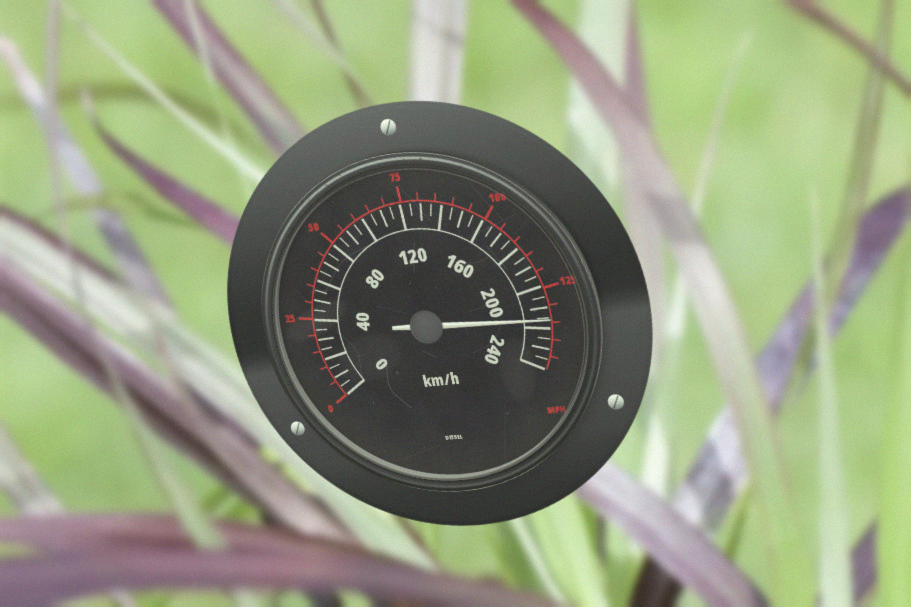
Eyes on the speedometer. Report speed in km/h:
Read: 215 km/h
